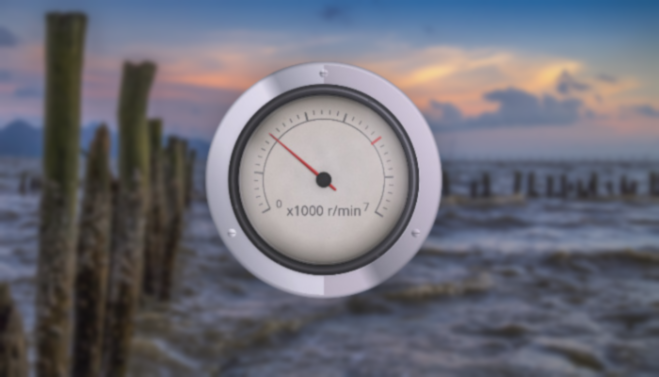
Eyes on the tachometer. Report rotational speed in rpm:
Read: 2000 rpm
